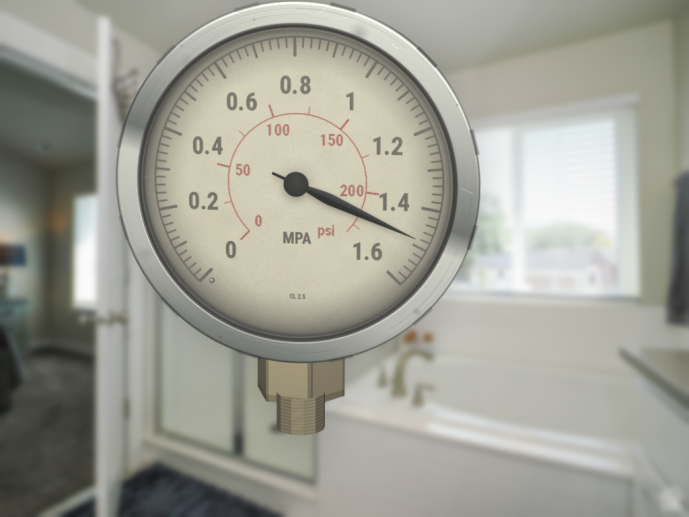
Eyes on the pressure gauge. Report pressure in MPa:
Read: 1.48 MPa
